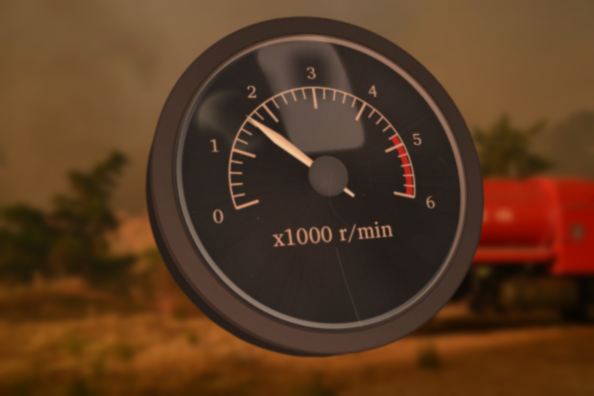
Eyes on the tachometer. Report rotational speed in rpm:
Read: 1600 rpm
